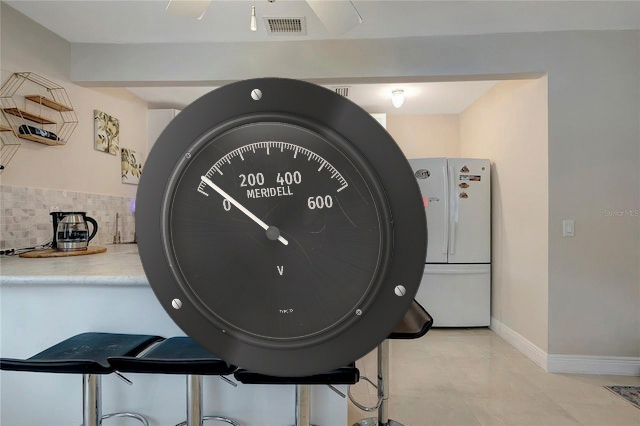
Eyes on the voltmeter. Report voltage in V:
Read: 50 V
